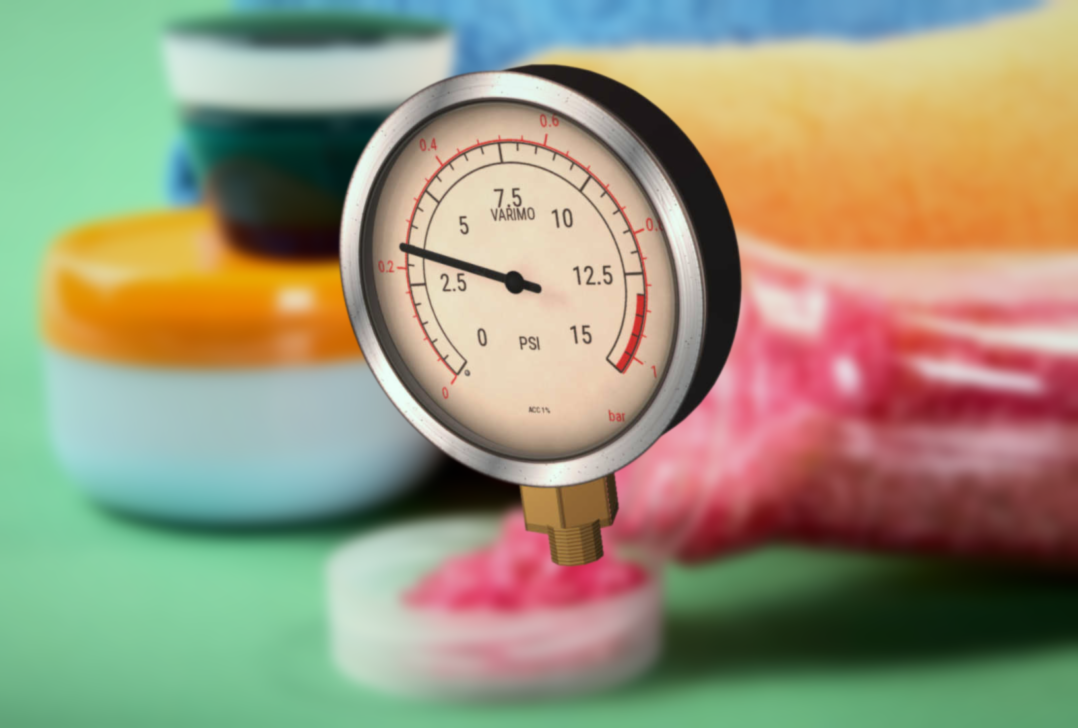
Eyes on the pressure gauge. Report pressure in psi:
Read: 3.5 psi
